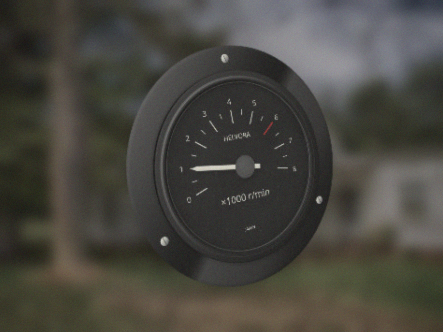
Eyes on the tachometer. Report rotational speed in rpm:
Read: 1000 rpm
